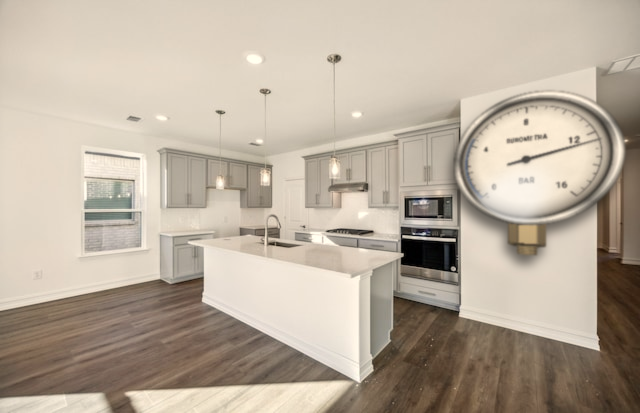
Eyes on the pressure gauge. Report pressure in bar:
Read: 12.5 bar
